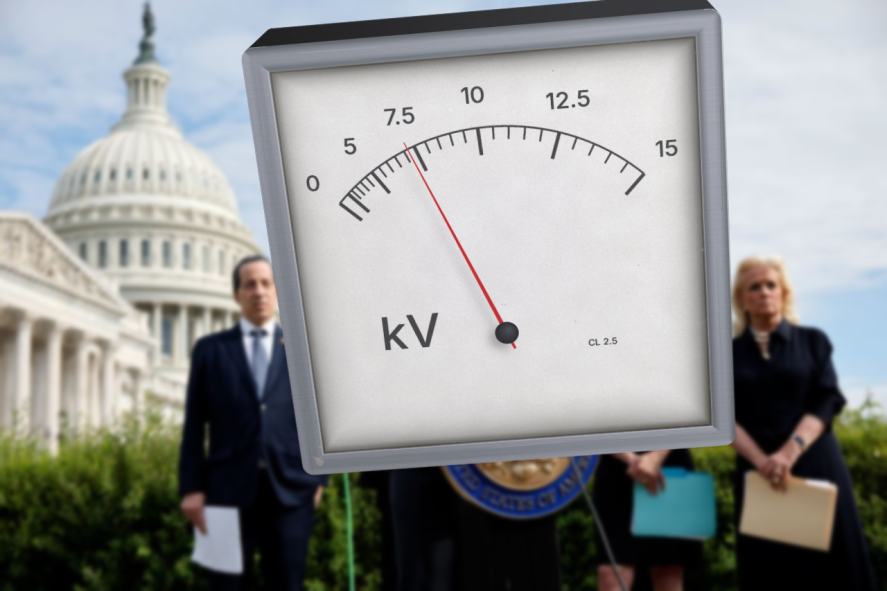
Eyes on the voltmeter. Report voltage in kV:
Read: 7.25 kV
